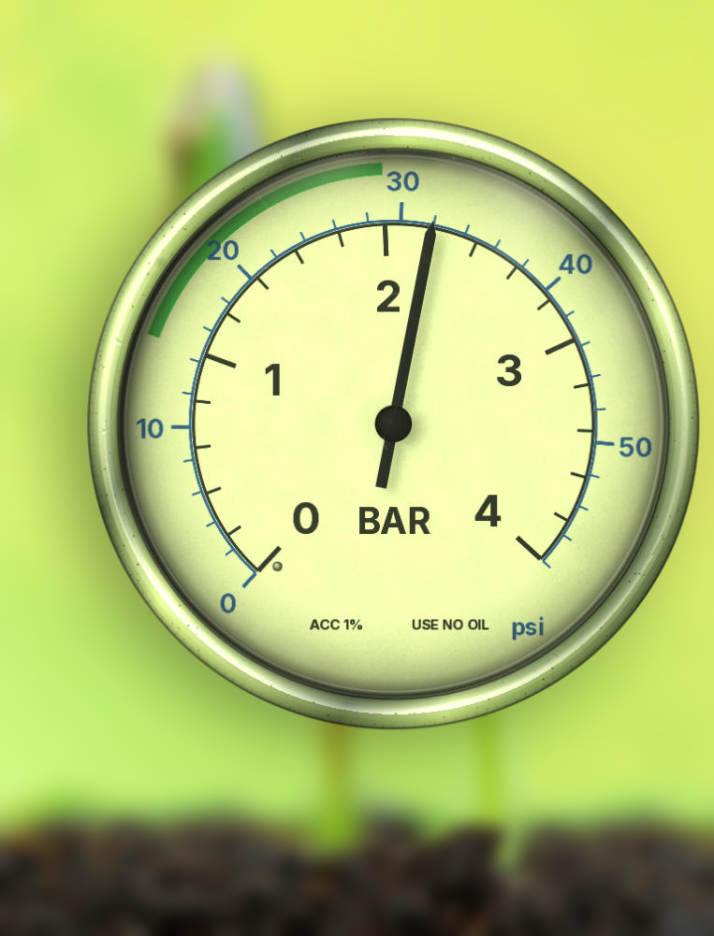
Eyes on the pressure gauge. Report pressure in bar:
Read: 2.2 bar
